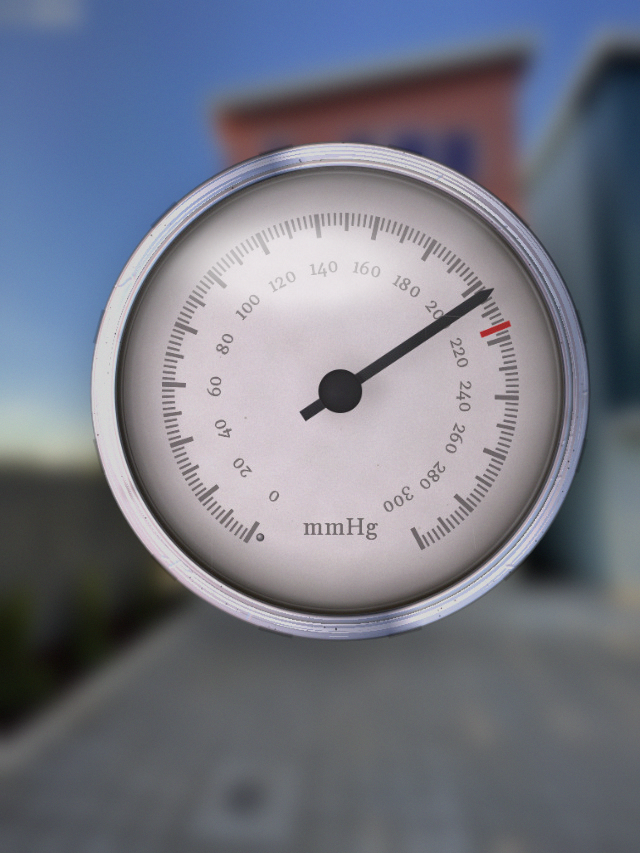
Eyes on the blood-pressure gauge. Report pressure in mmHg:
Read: 204 mmHg
